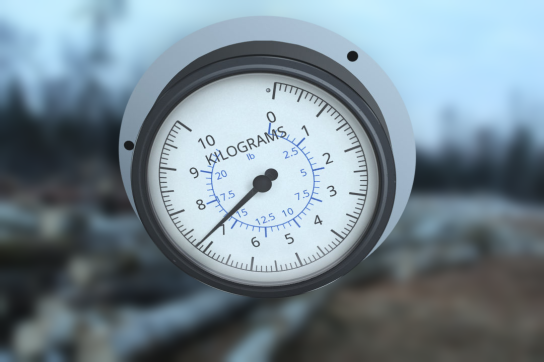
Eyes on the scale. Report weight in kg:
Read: 7.2 kg
